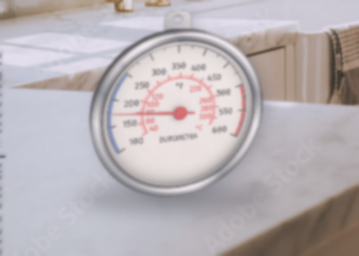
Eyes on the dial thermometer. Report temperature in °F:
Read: 175 °F
